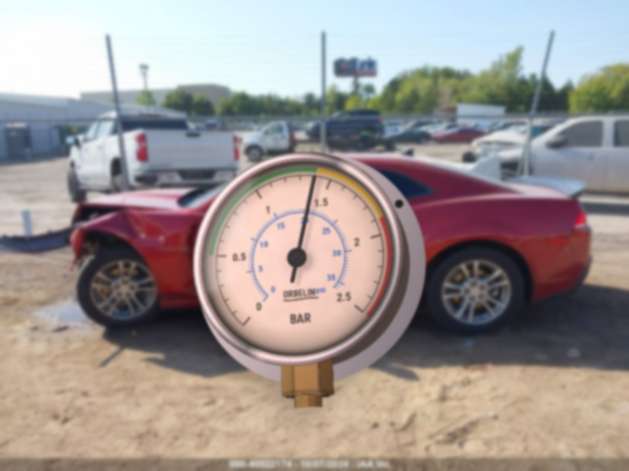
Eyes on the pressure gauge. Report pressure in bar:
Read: 1.4 bar
